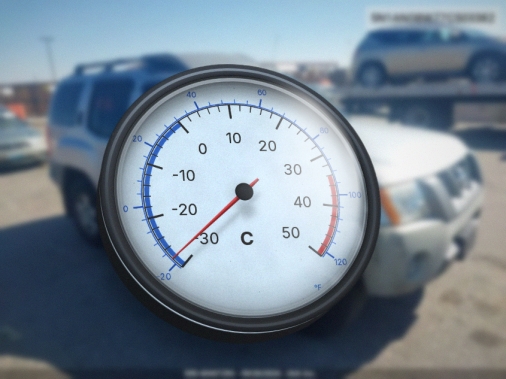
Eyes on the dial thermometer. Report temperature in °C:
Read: -28 °C
